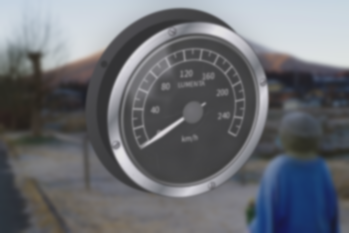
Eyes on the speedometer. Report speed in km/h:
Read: 0 km/h
